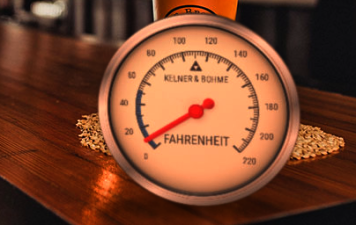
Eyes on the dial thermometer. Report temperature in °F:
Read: 10 °F
